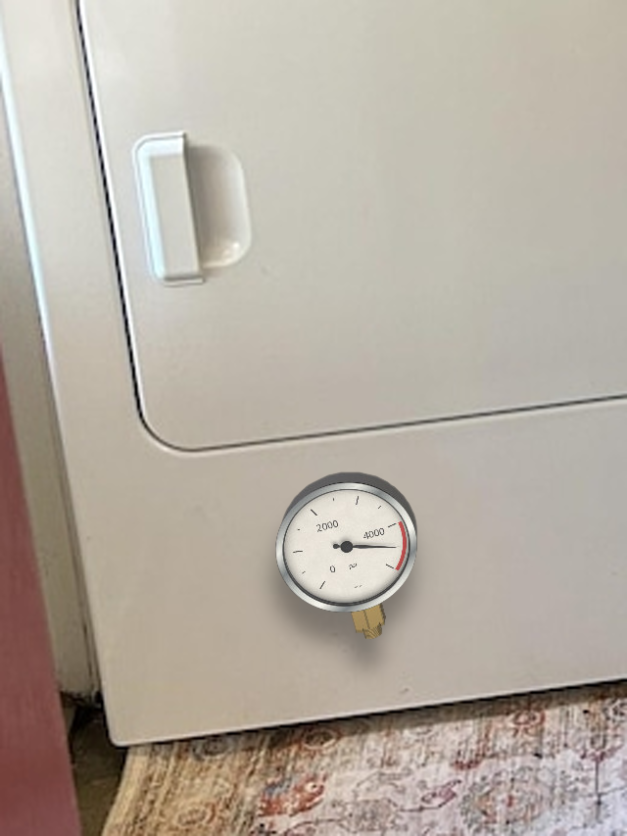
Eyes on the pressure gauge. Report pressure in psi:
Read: 4500 psi
